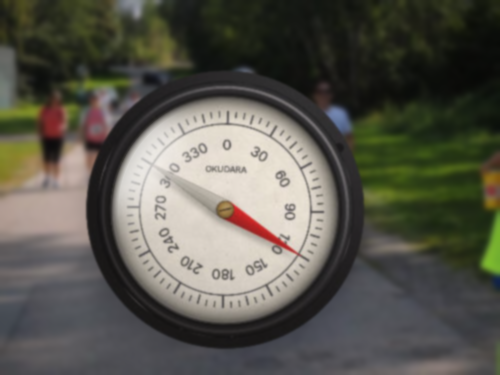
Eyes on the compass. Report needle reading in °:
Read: 120 °
